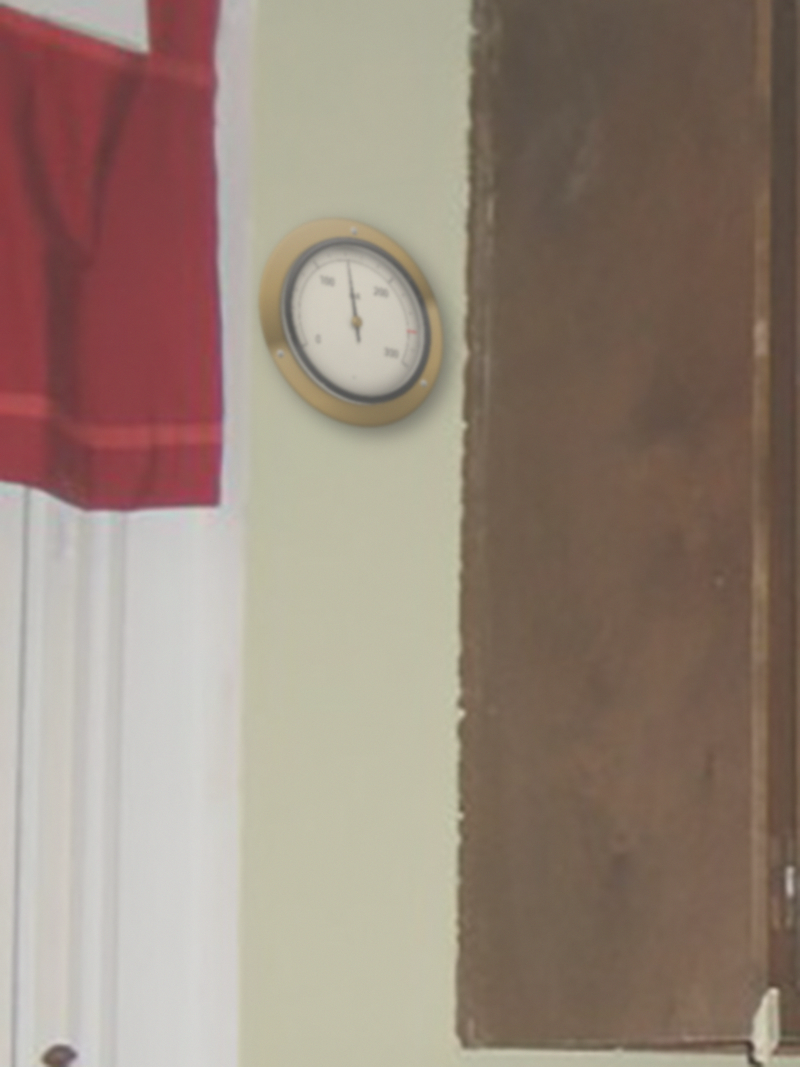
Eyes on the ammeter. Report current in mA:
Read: 140 mA
